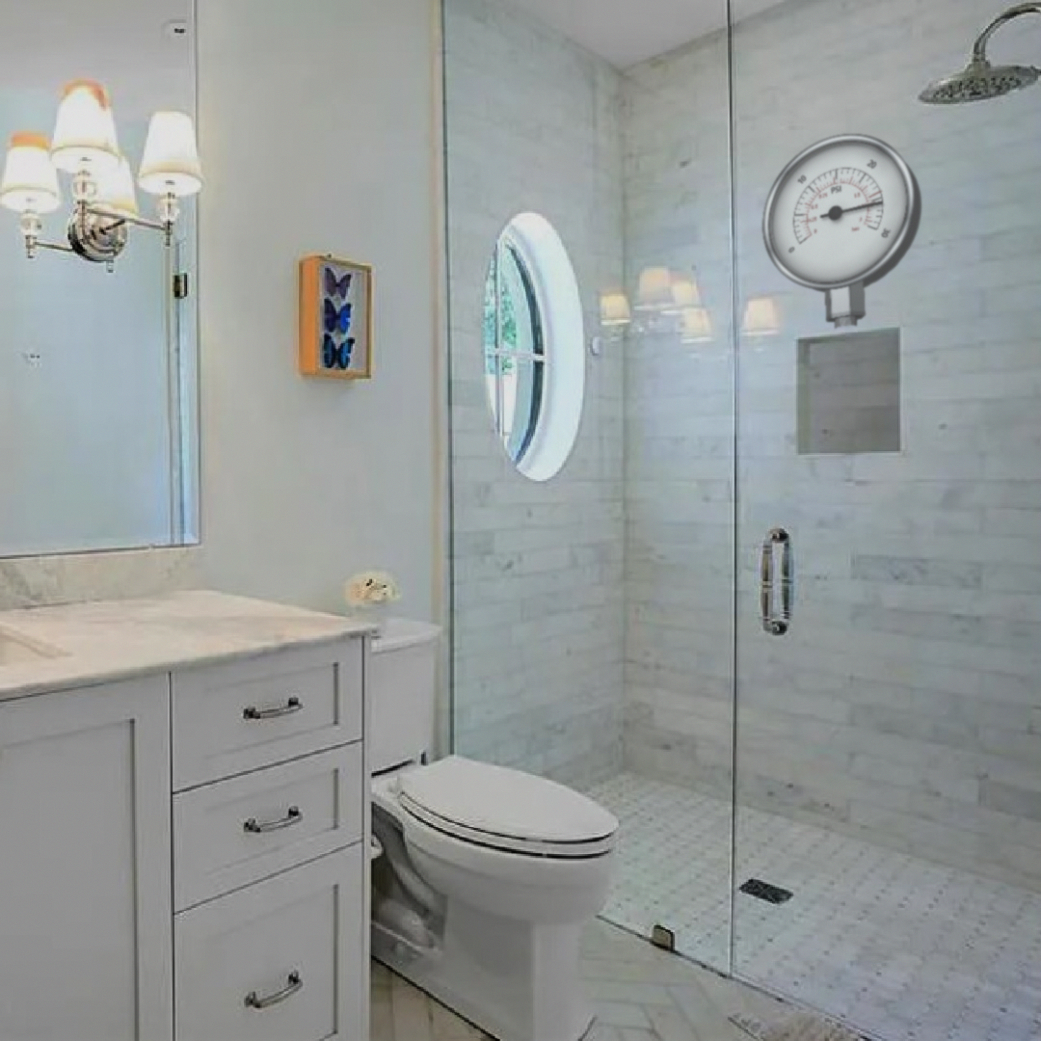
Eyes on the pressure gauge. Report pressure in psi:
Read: 26 psi
